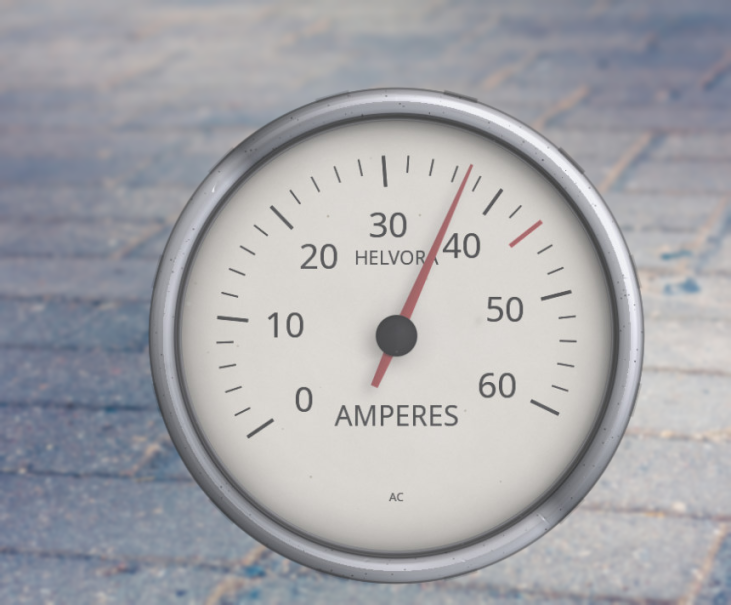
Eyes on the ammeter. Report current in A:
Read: 37 A
